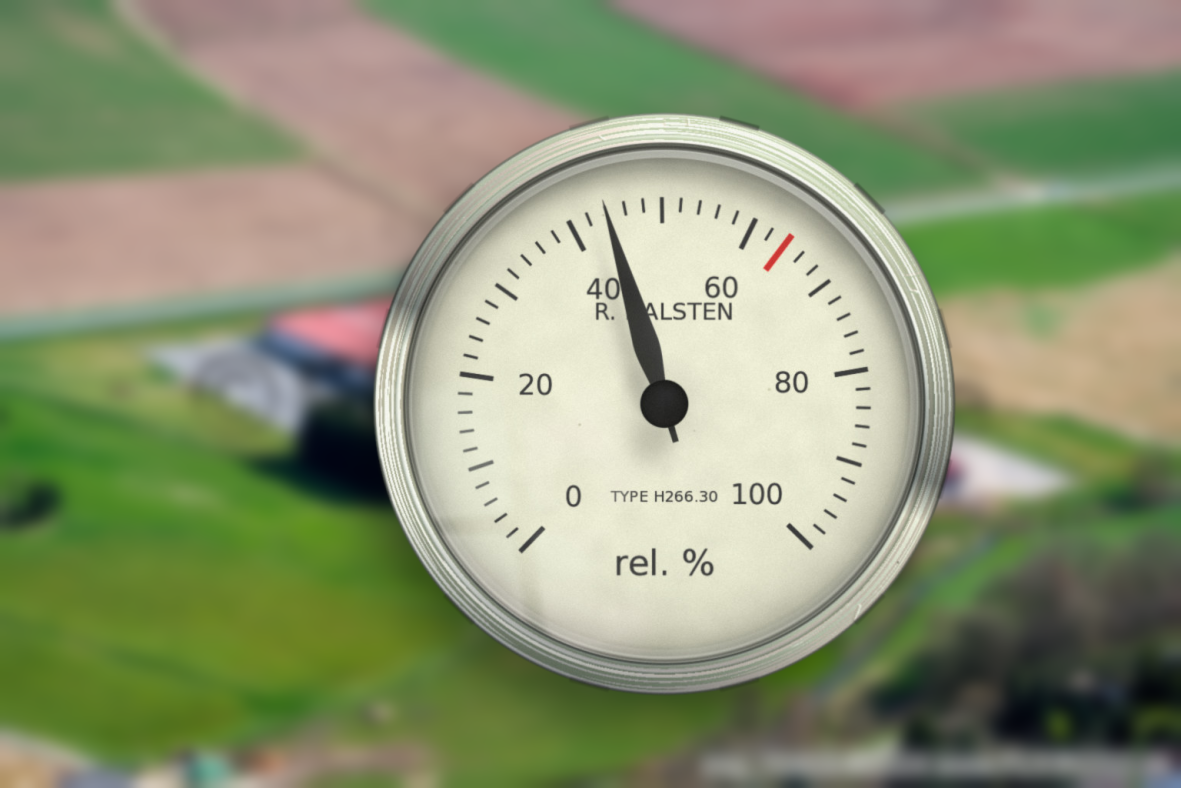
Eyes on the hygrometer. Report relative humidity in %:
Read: 44 %
